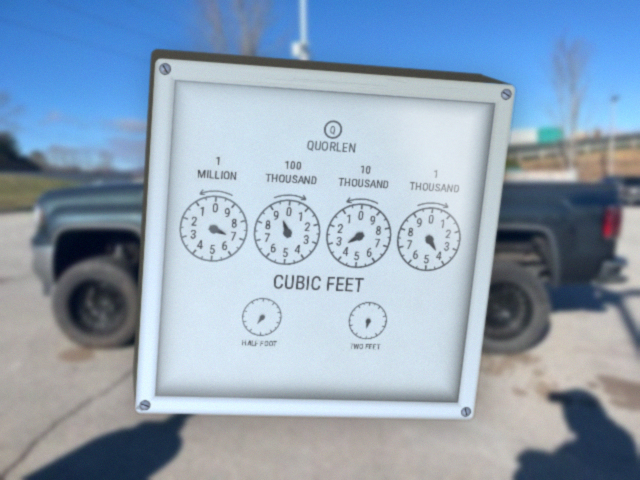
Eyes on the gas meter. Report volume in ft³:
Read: 693400 ft³
